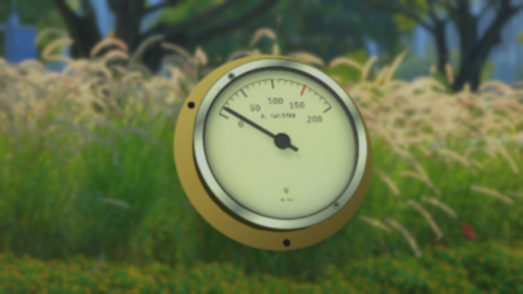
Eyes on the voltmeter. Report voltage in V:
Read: 10 V
